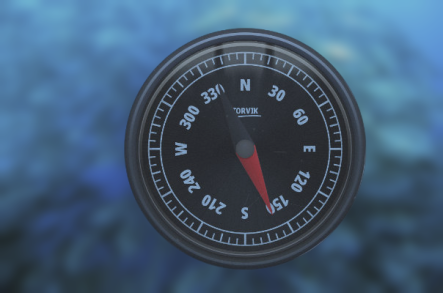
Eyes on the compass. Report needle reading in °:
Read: 157.5 °
